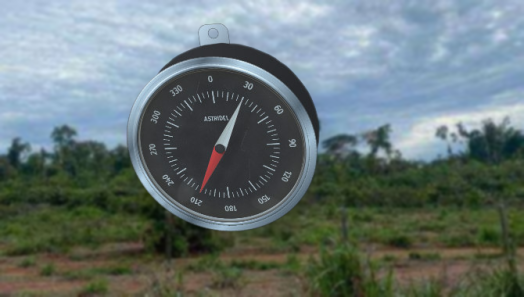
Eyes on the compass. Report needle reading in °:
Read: 210 °
